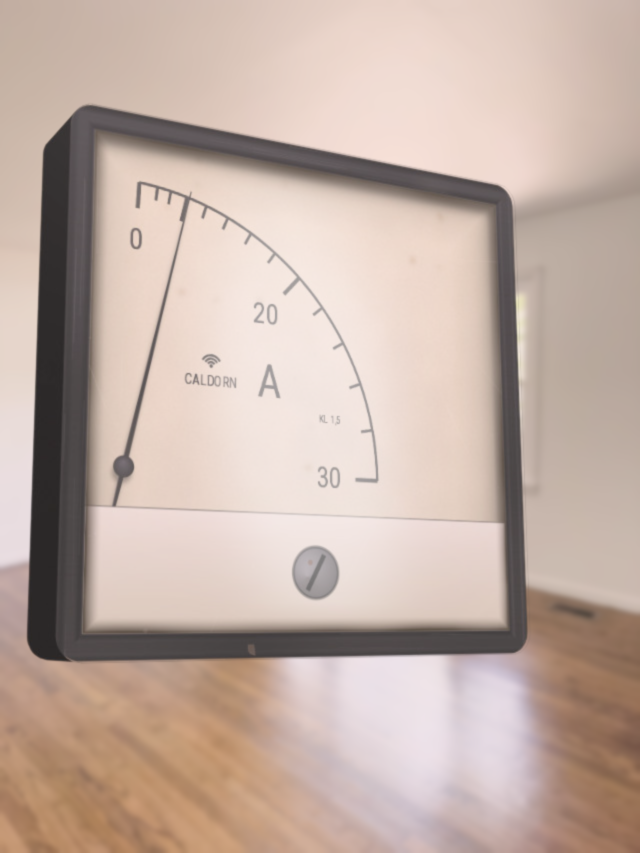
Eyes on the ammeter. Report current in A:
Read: 10 A
